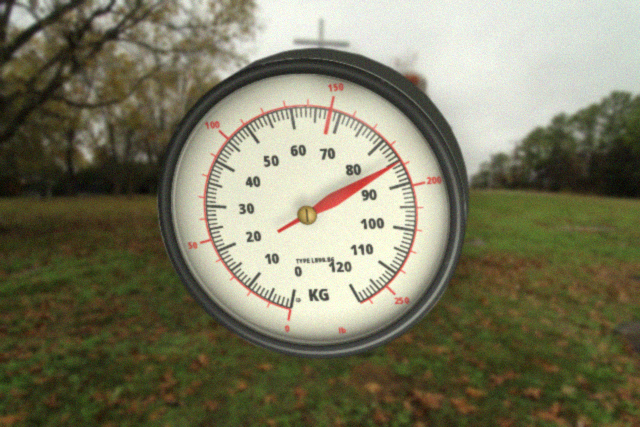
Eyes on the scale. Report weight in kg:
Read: 85 kg
